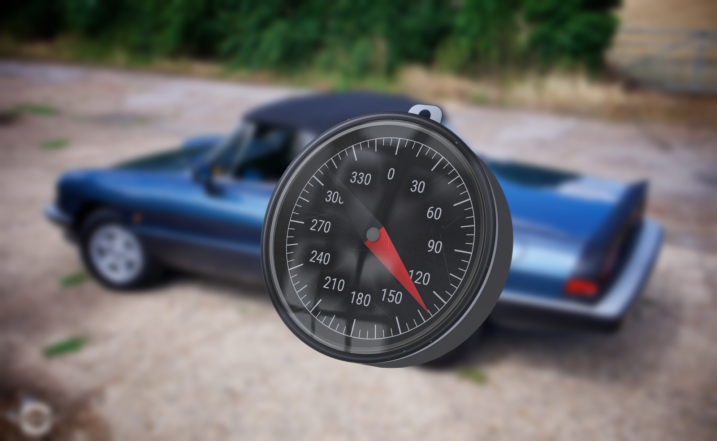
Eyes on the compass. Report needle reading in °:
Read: 130 °
